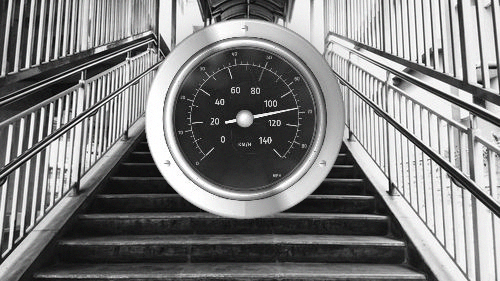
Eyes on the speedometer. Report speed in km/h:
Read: 110 km/h
